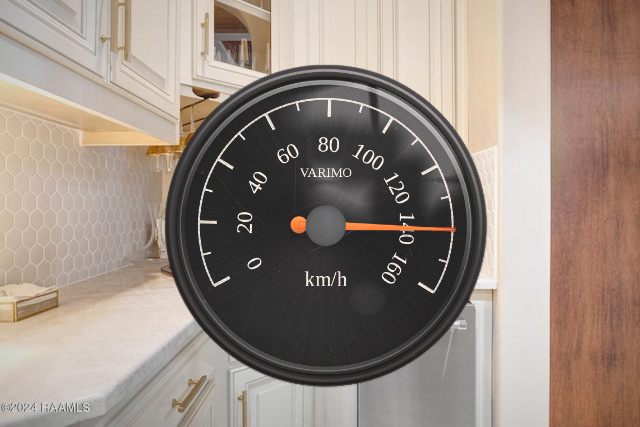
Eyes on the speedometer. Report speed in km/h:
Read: 140 km/h
